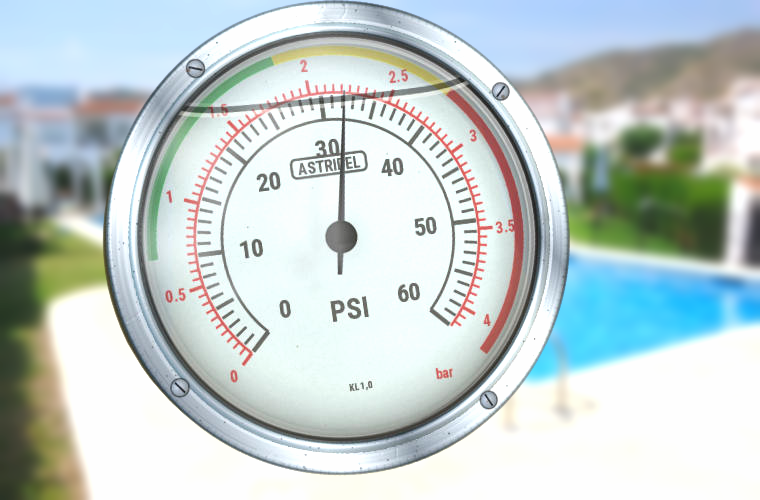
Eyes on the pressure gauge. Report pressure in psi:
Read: 32 psi
